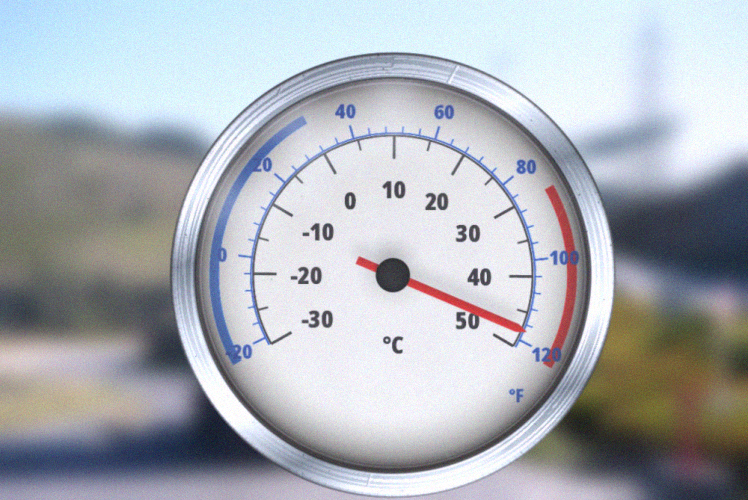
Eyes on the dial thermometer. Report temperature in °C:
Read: 47.5 °C
